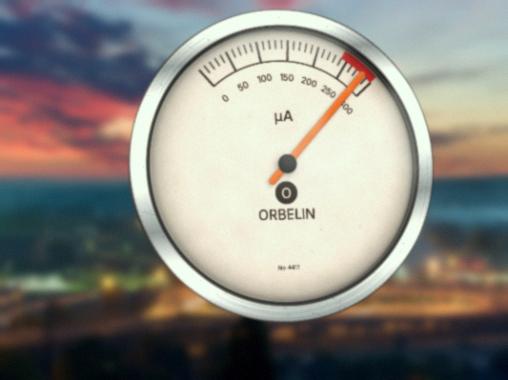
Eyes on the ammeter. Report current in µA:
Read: 280 µA
